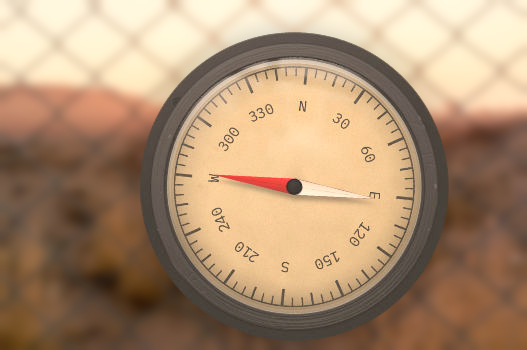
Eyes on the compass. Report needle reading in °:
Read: 272.5 °
